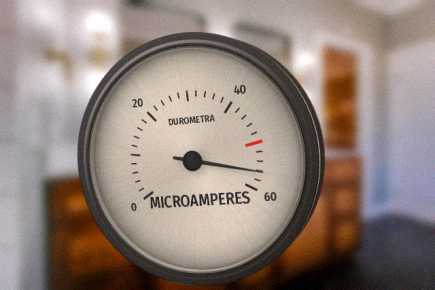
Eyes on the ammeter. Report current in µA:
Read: 56 µA
